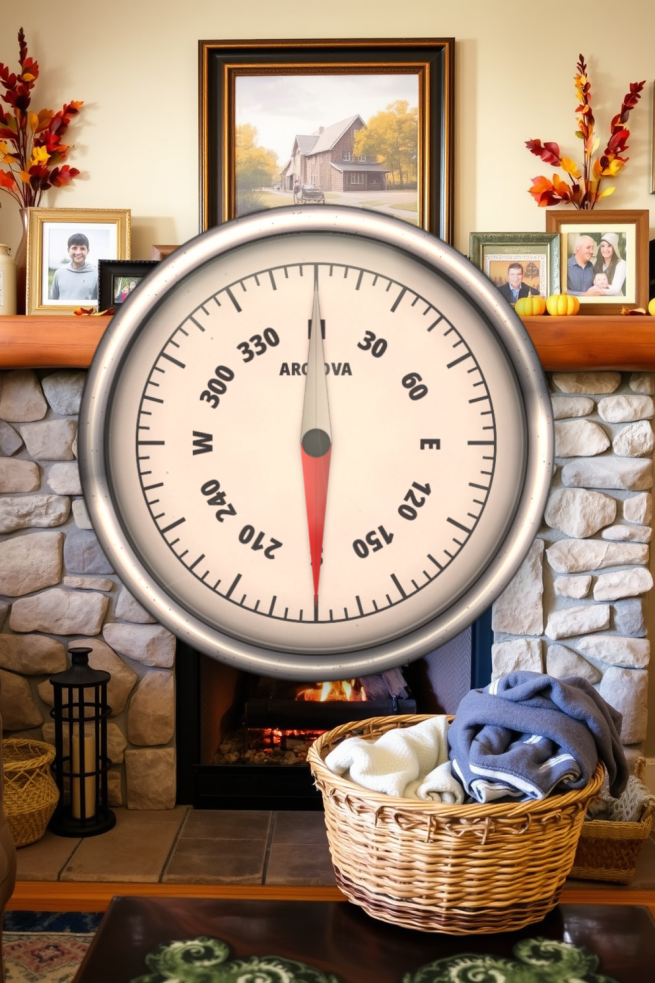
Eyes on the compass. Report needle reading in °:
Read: 180 °
